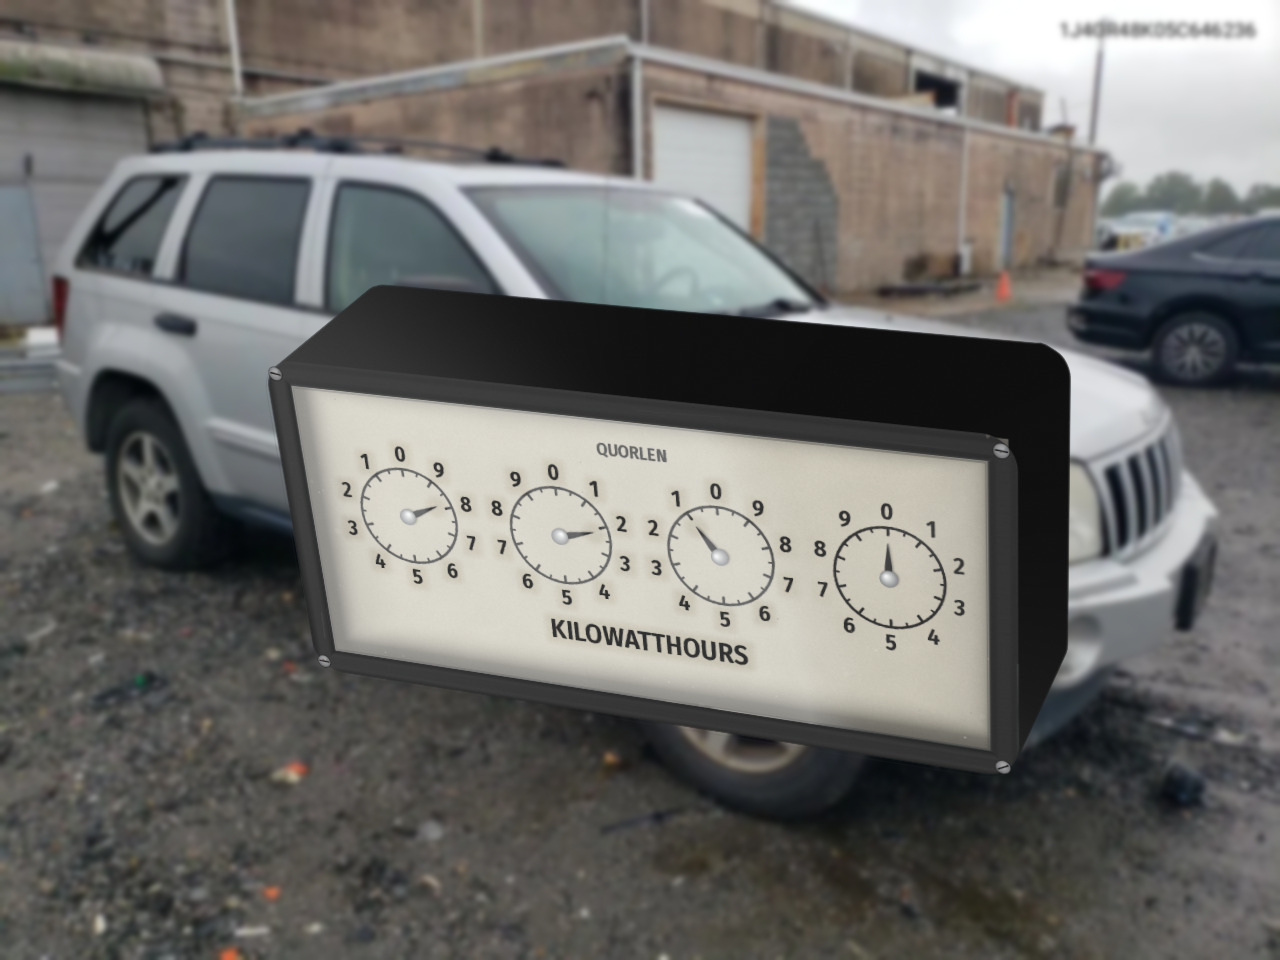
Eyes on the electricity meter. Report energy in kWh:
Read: 8210 kWh
